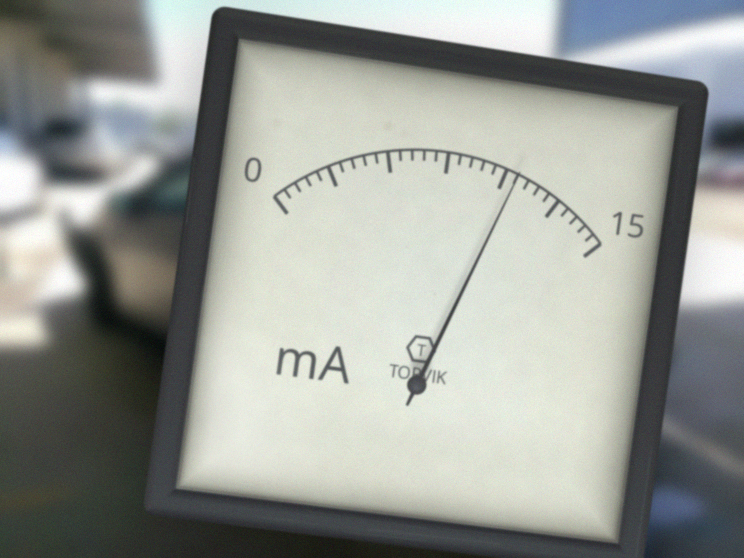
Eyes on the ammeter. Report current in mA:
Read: 10.5 mA
